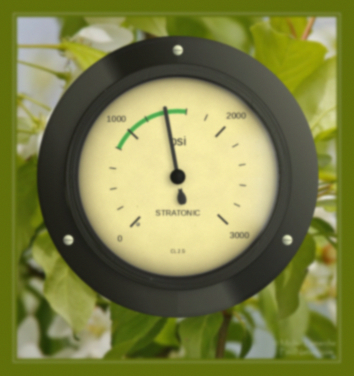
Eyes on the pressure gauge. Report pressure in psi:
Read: 1400 psi
